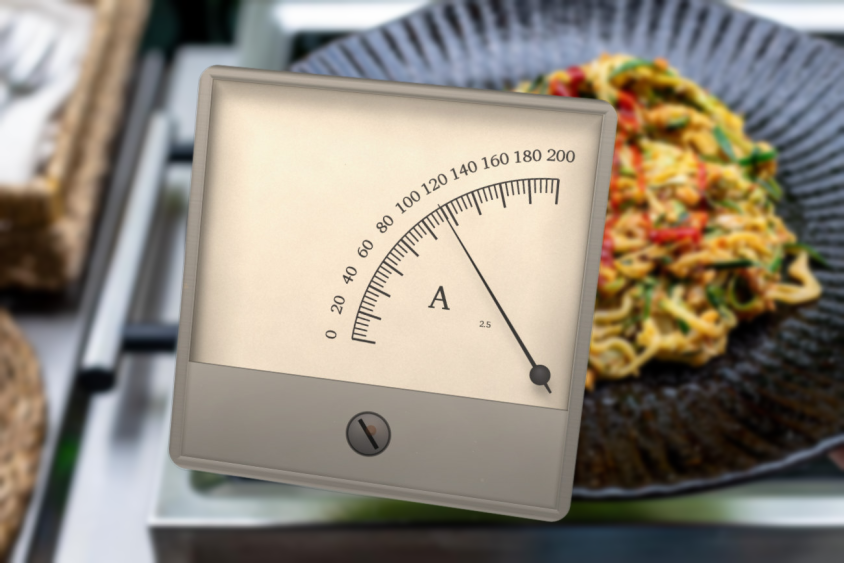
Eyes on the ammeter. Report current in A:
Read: 116 A
